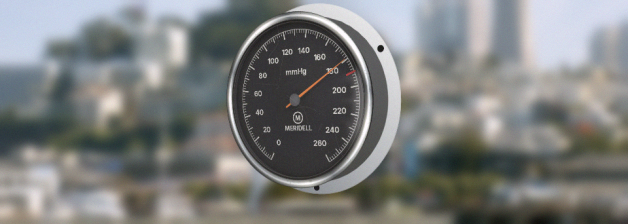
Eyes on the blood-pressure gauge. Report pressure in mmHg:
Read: 180 mmHg
